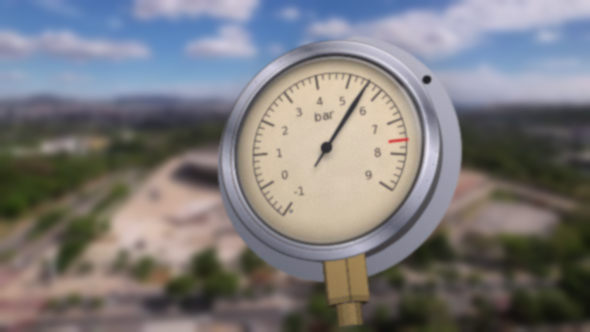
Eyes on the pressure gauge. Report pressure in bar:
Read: 5.6 bar
